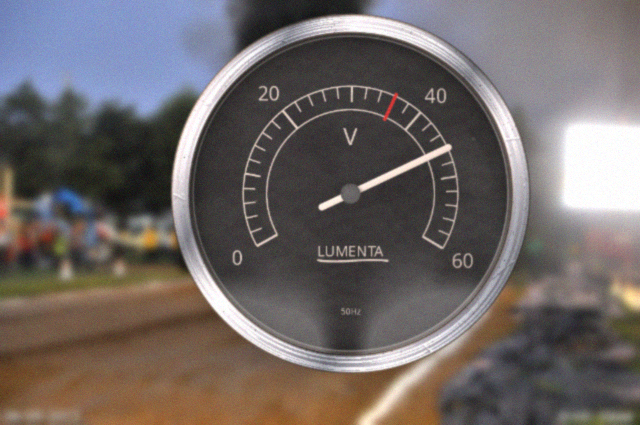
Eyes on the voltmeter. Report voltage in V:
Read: 46 V
